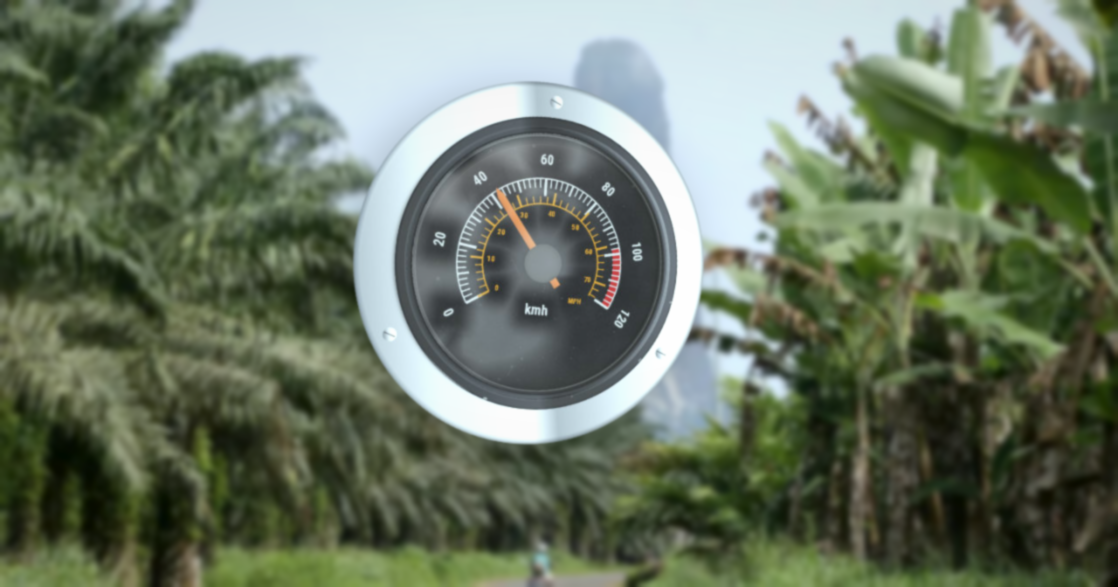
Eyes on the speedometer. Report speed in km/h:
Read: 42 km/h
